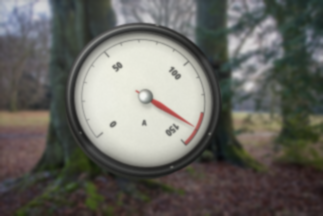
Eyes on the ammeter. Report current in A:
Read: 140 A
